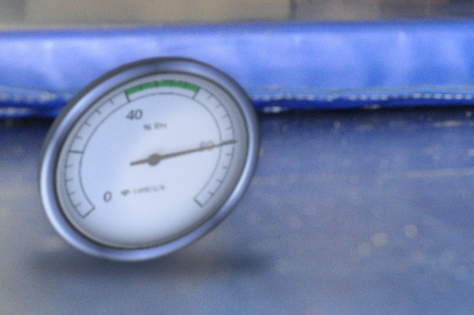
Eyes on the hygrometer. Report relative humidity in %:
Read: 80 %
